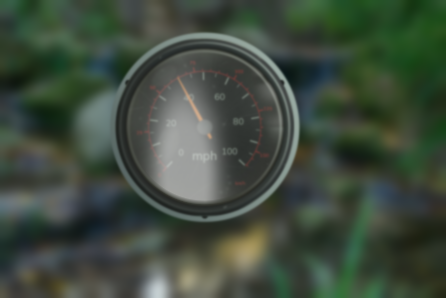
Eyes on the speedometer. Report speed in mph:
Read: 40 mph
